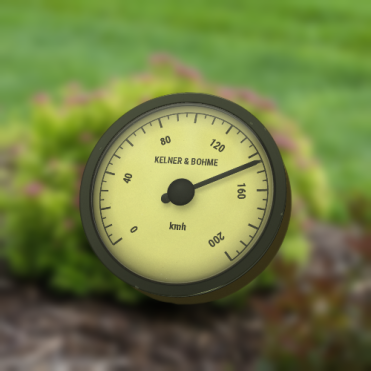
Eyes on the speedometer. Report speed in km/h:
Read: 145 km/h
